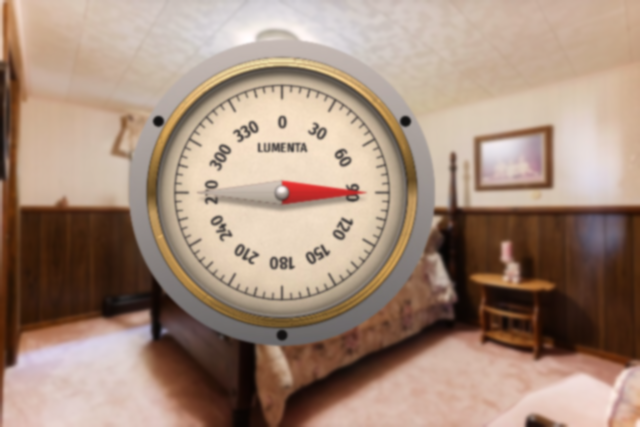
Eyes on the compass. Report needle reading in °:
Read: 90 °
